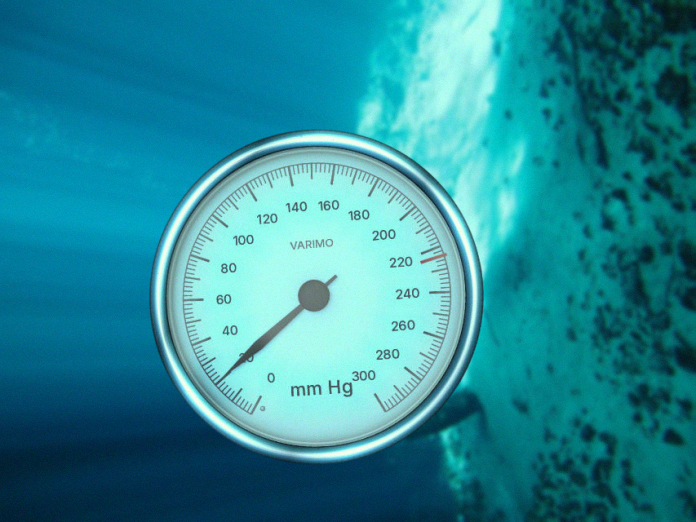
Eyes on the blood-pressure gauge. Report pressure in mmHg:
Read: 20 mmHg
